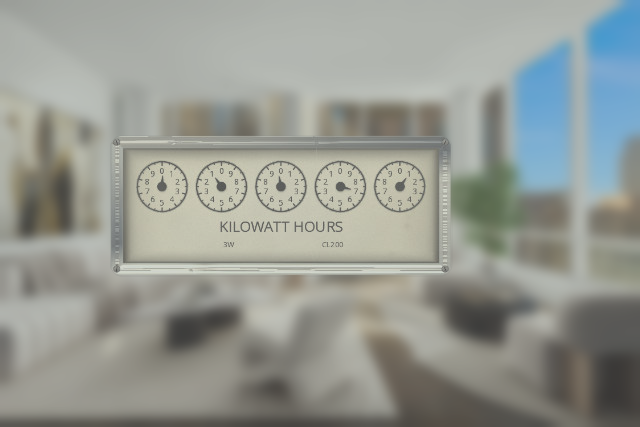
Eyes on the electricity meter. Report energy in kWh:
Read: 971 kWh
